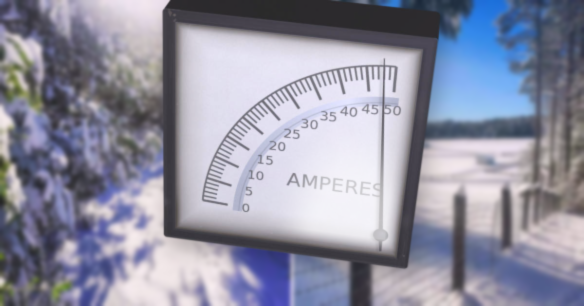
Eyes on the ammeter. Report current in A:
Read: 48 A
